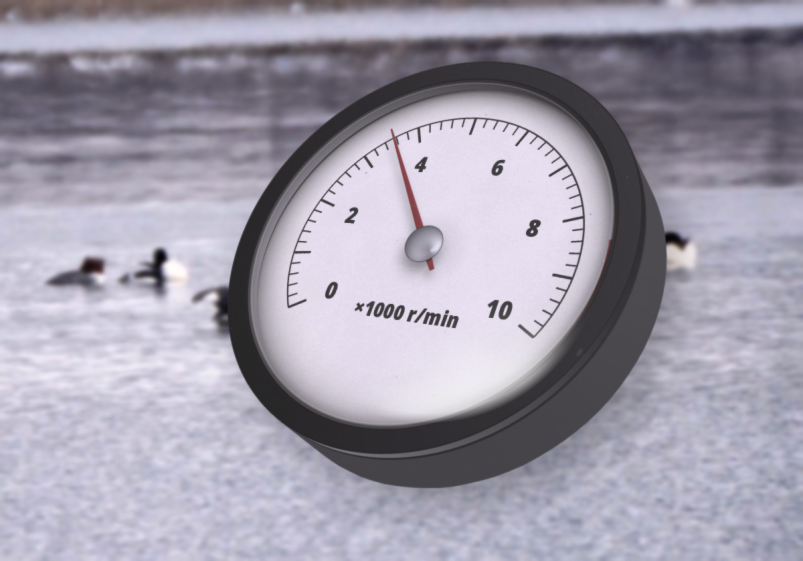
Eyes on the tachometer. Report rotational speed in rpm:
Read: 3600 rpm
